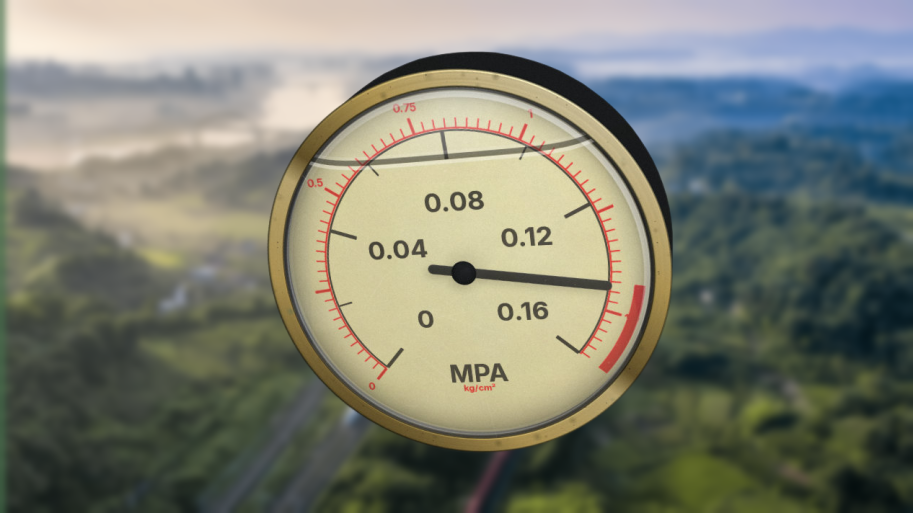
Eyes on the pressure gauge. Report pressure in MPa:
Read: 0.14 MPa
